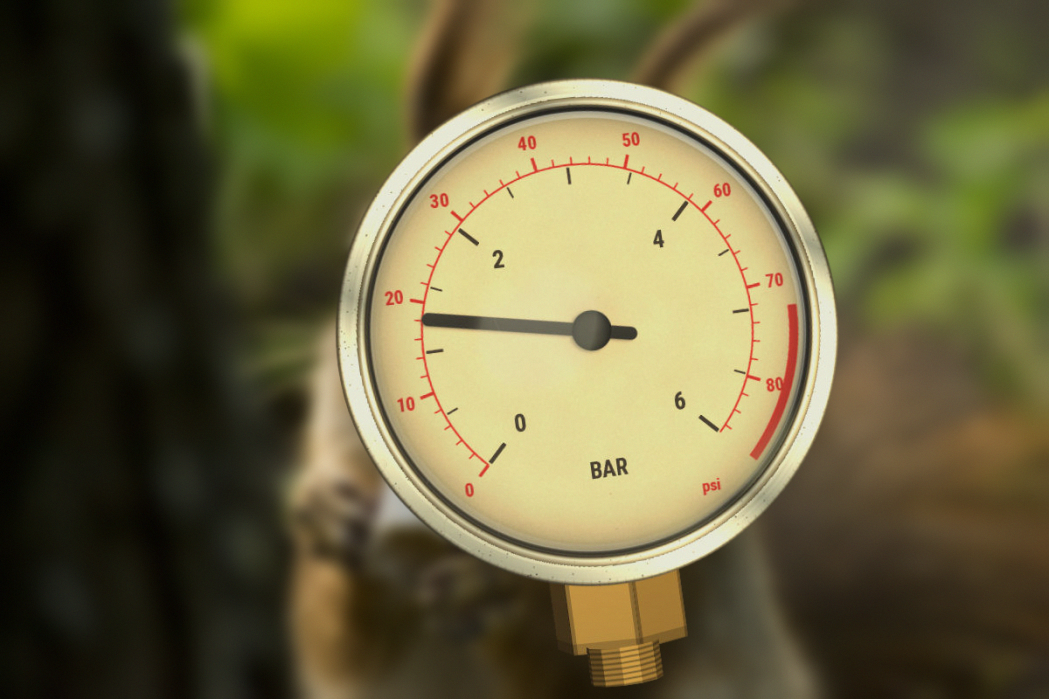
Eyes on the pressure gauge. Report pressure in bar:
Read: 1.25 bar
